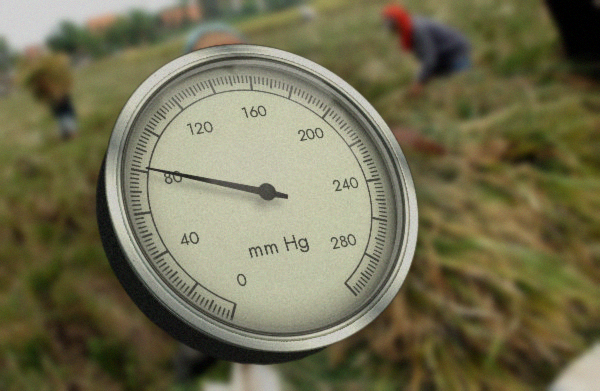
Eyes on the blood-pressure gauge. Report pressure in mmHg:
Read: 80 mmHg
